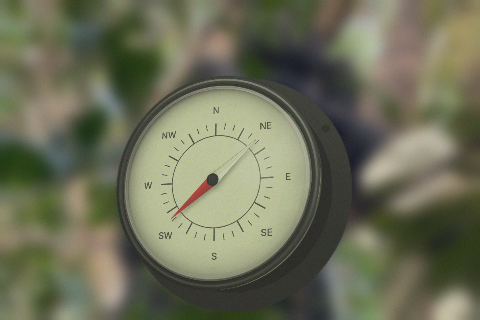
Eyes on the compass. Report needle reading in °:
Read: 230 °
